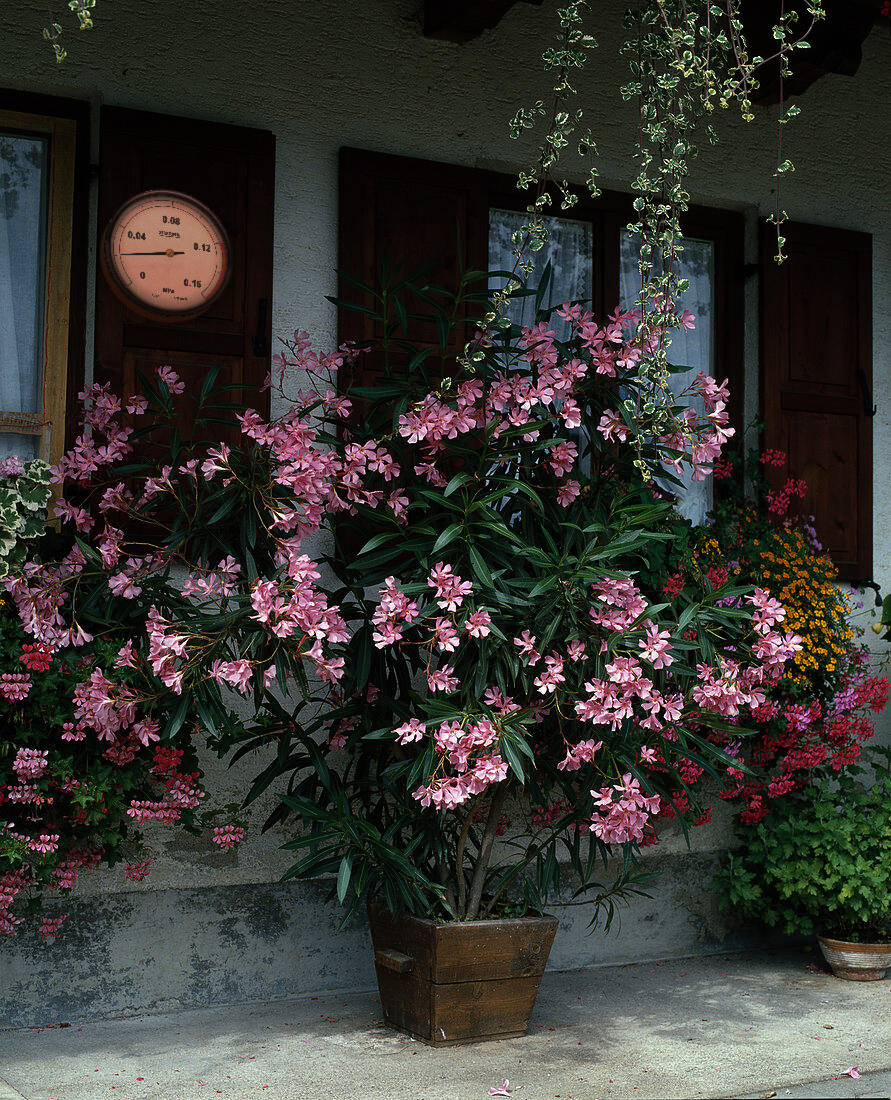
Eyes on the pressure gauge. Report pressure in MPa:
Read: 0.02 MPa
